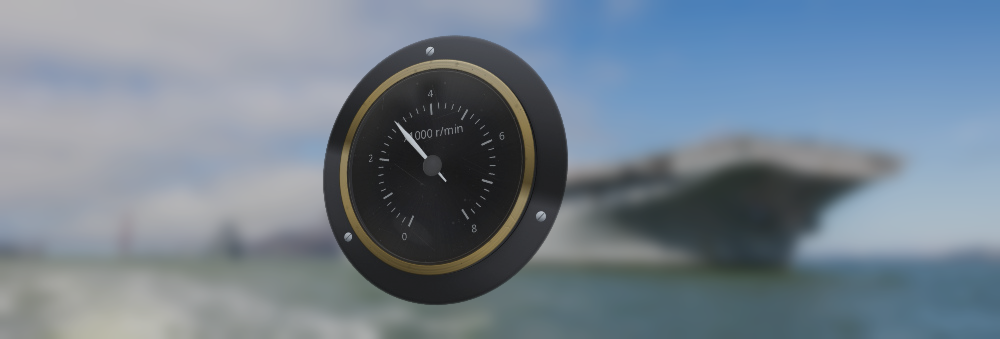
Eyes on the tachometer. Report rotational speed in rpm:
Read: 3000 rpm
